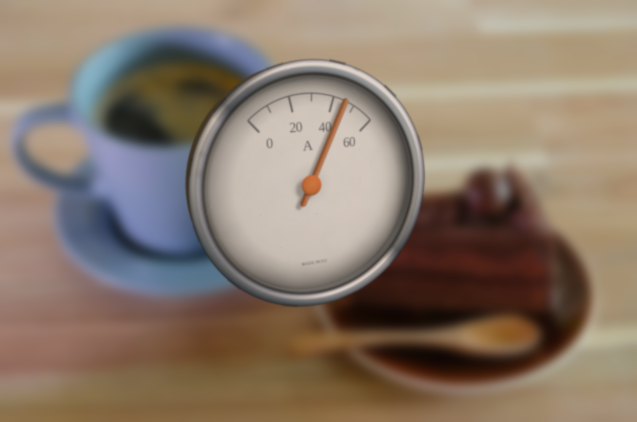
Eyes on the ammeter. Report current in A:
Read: 45 A
